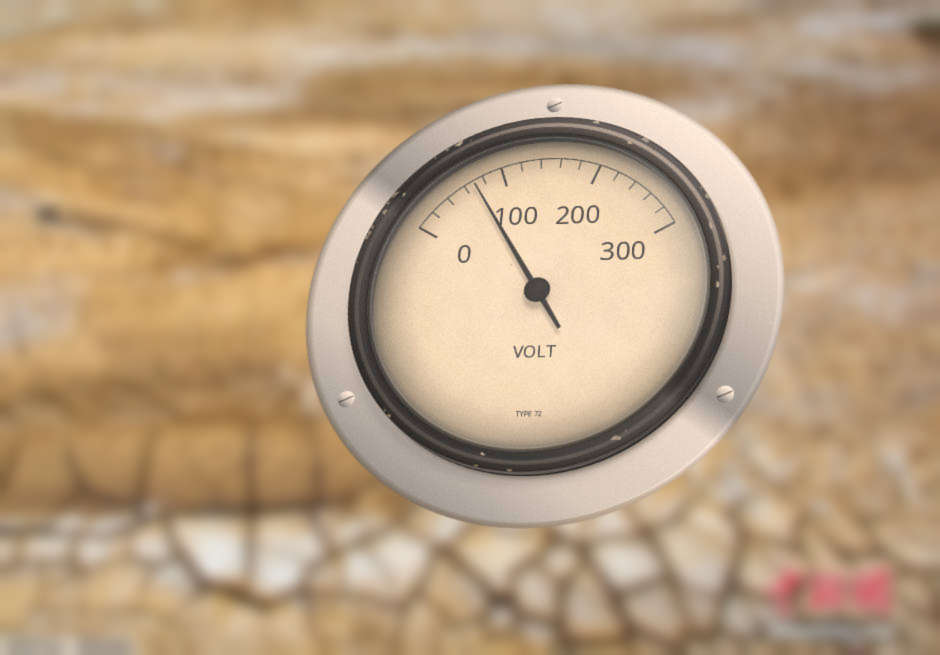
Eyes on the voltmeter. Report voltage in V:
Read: 70 V
